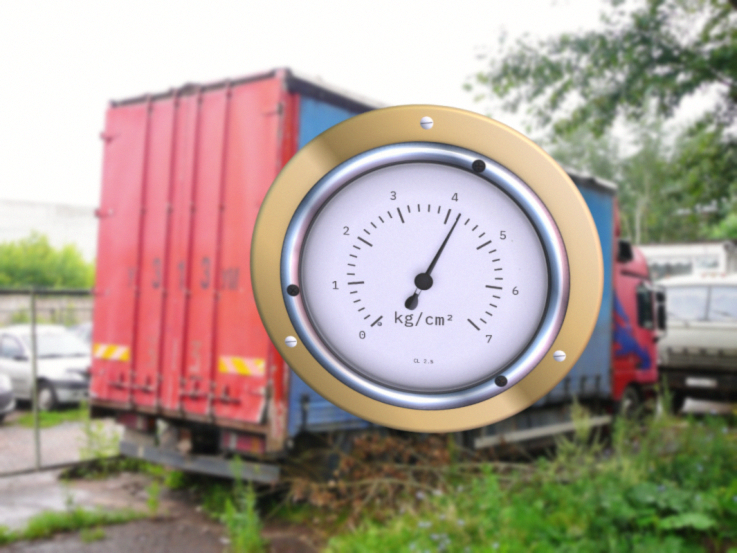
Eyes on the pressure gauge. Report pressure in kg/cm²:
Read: 4.2 kg/cm²
